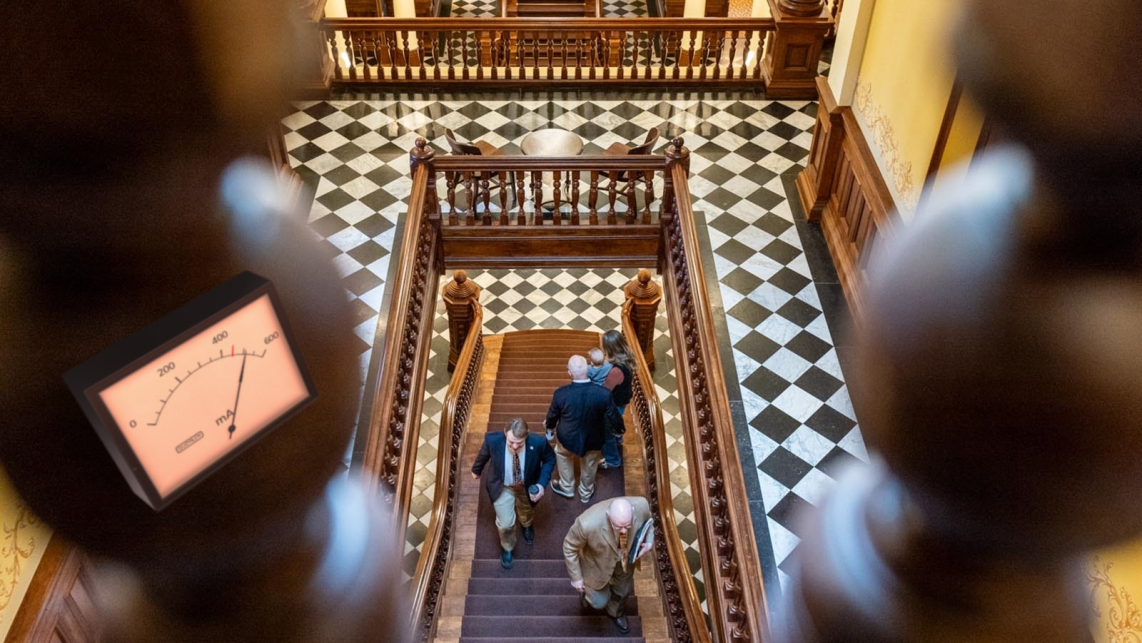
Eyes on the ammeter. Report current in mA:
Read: 500 mA
